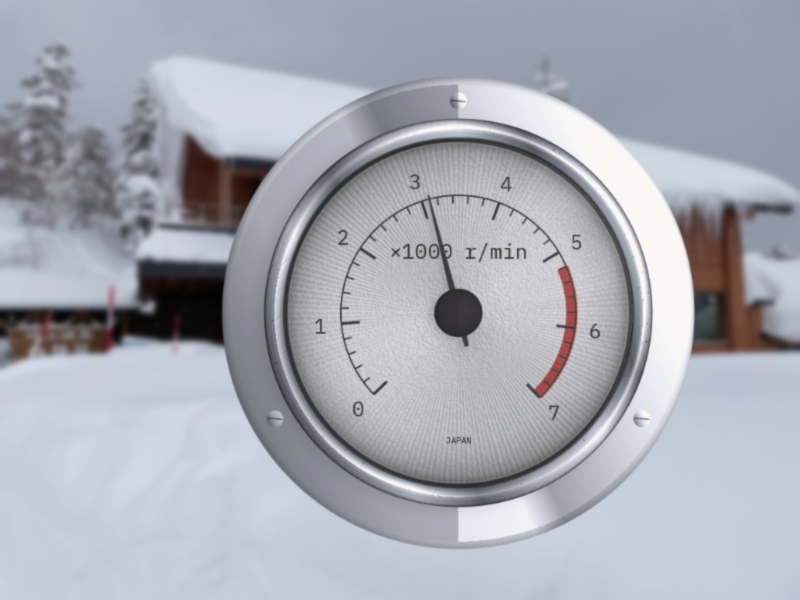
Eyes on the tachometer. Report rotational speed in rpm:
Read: 3100 rpm
